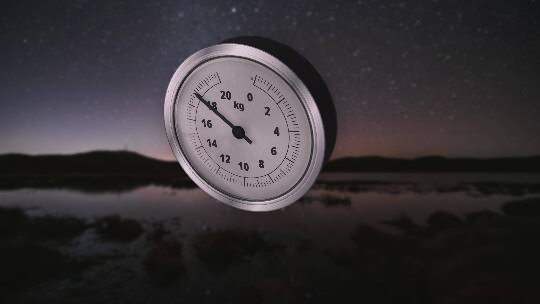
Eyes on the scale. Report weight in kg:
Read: 18 kg
